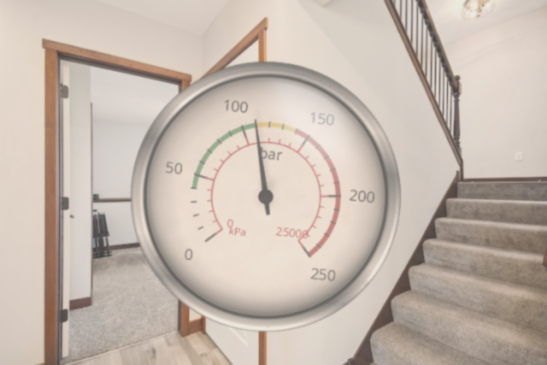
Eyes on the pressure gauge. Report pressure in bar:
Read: 110 bar
